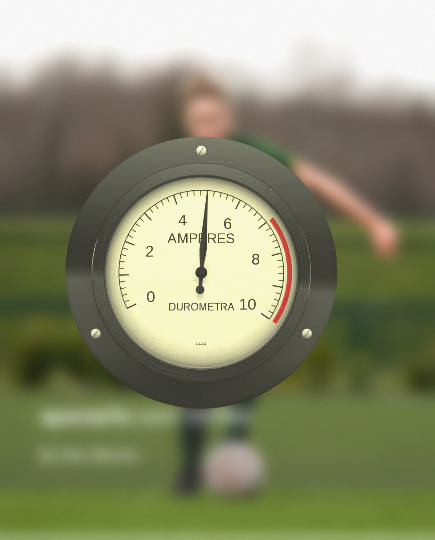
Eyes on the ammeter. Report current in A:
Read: 5 A
